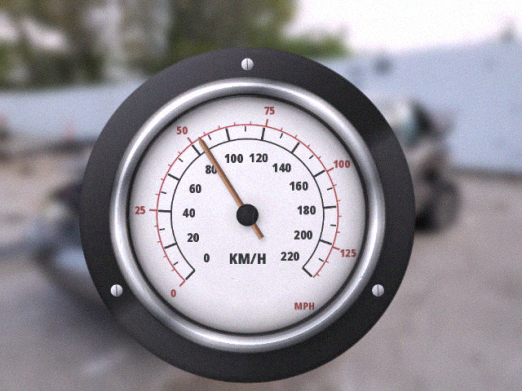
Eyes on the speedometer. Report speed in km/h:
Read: 85 km/h
